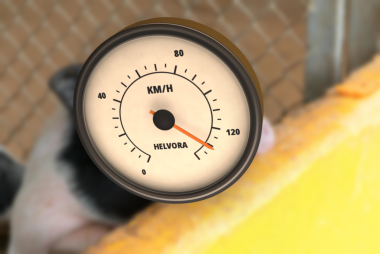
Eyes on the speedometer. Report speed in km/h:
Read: 130 km/h
